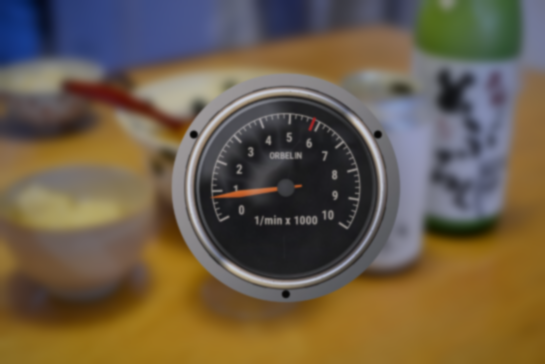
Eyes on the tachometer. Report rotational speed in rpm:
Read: 800 rpm
